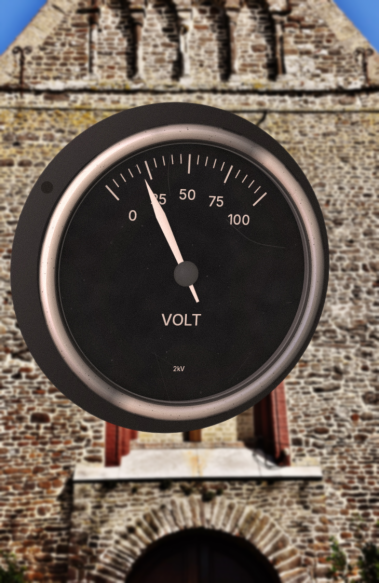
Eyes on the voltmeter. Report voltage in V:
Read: 20 V
